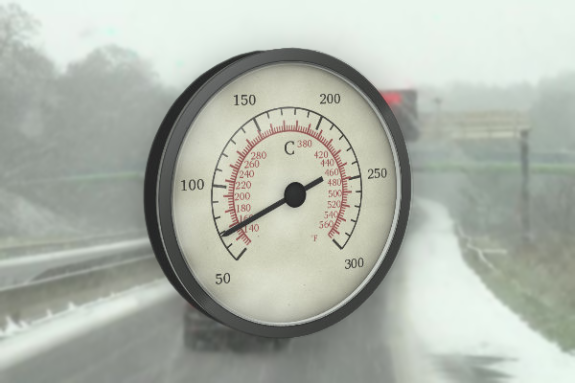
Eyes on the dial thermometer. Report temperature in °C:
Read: 70 °C
